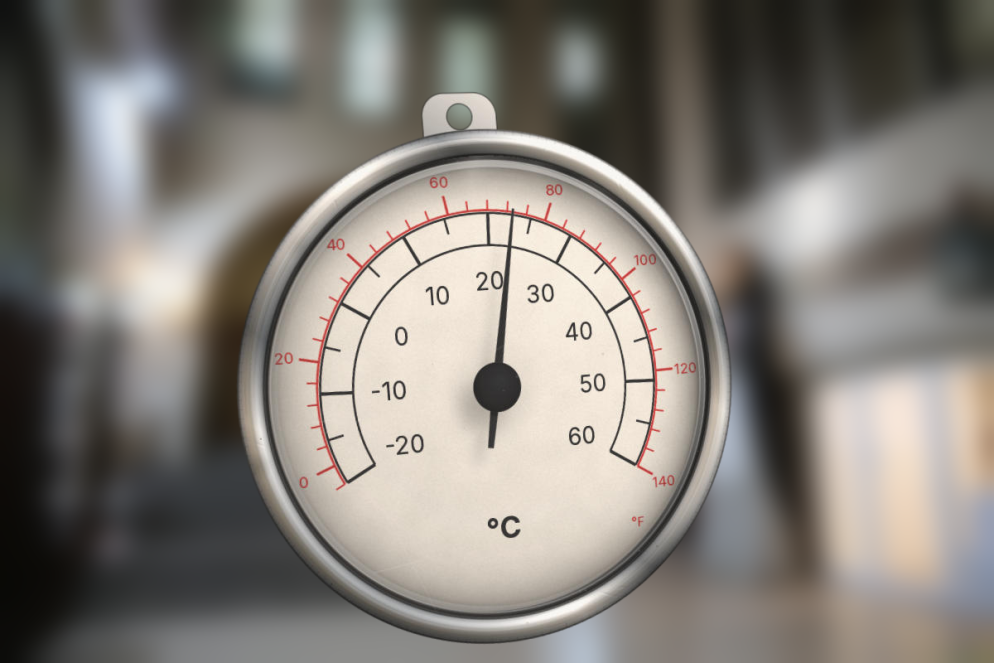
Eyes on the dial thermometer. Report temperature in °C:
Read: 22.5 °C
